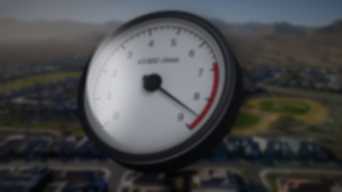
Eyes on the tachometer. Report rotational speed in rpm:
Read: 8600 rpm
